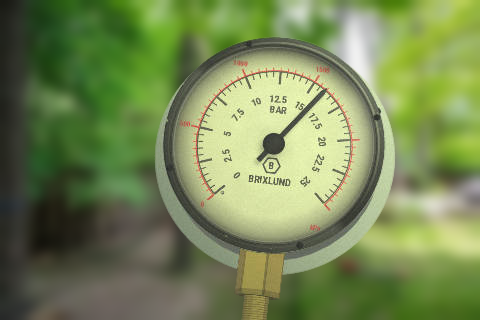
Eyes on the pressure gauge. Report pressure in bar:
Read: 16 bar
